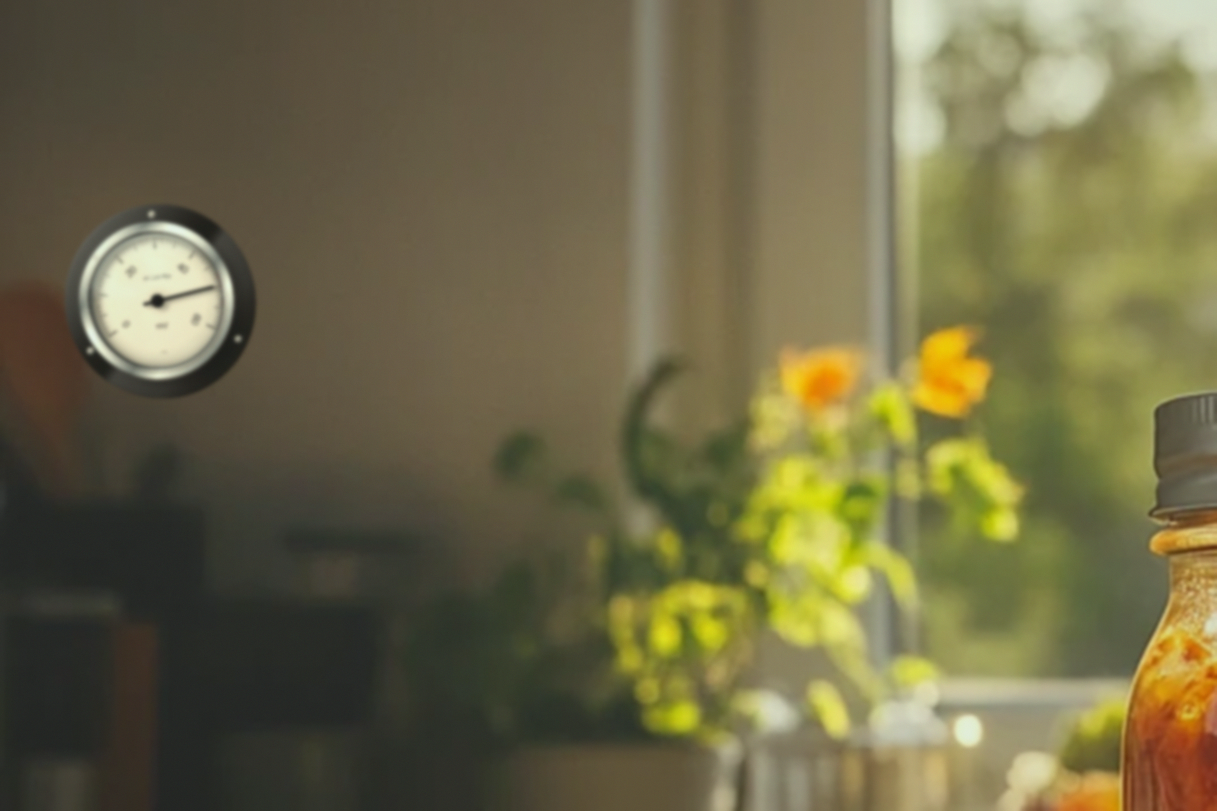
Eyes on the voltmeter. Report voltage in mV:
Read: 50 mV
